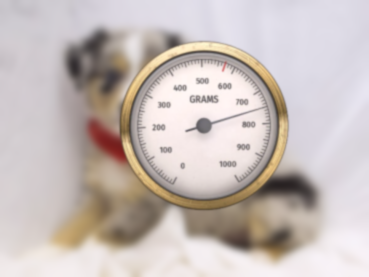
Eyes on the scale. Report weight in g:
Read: 750 g
